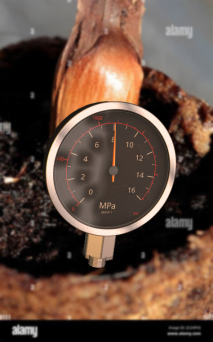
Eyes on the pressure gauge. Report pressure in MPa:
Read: 8 MPa
